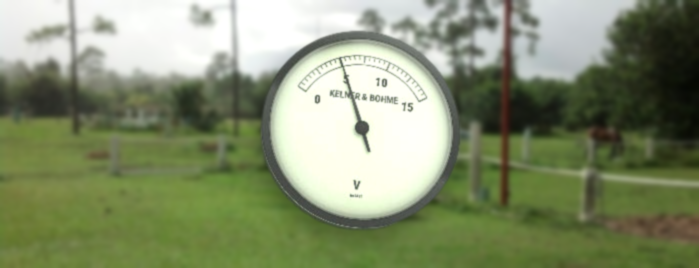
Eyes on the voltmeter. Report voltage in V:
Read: 5 V
